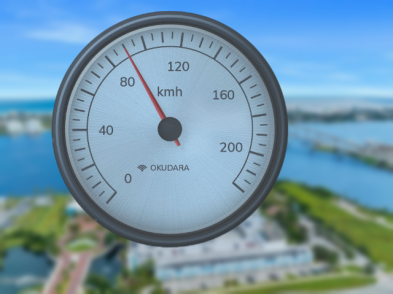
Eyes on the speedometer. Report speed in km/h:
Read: 90 km/h
